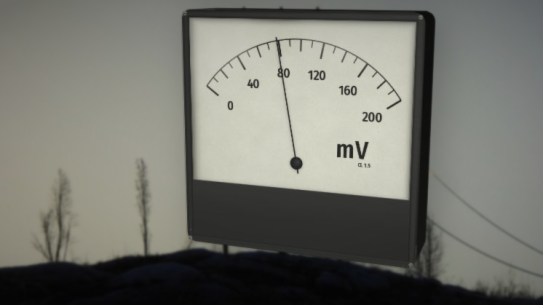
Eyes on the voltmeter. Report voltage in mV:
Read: 80 mV
